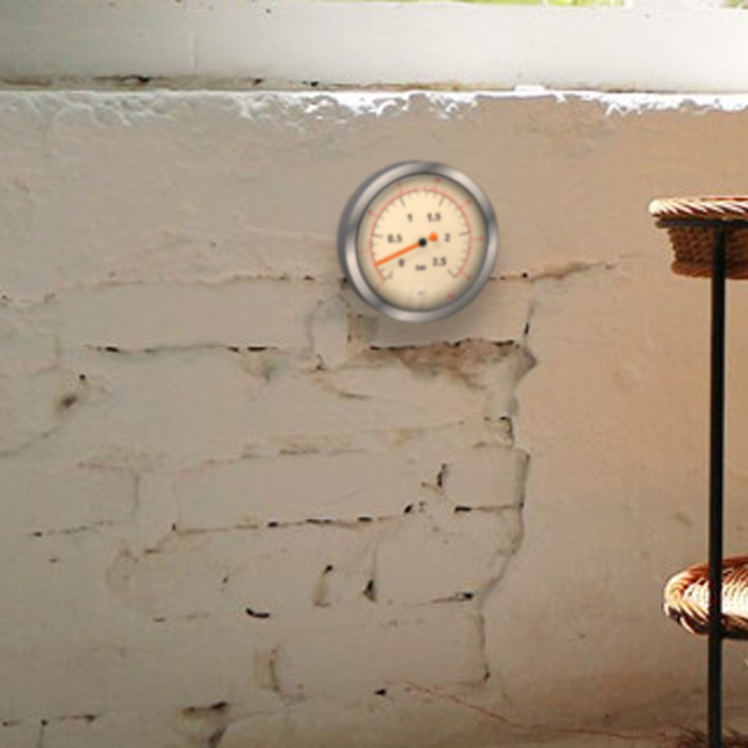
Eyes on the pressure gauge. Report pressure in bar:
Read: 0.2 bar
